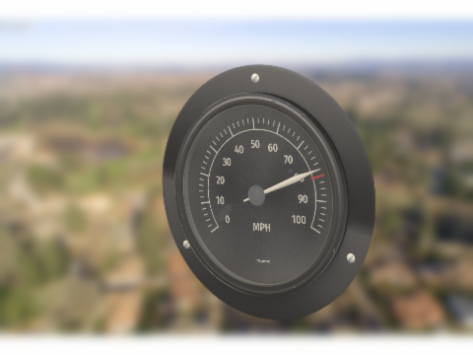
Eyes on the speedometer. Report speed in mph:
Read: 80 mph
